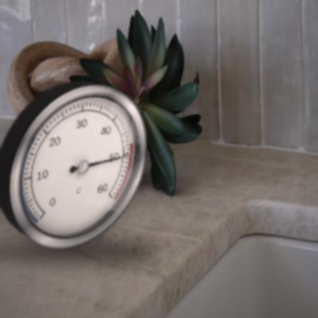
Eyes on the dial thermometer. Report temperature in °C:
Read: 50 °C
